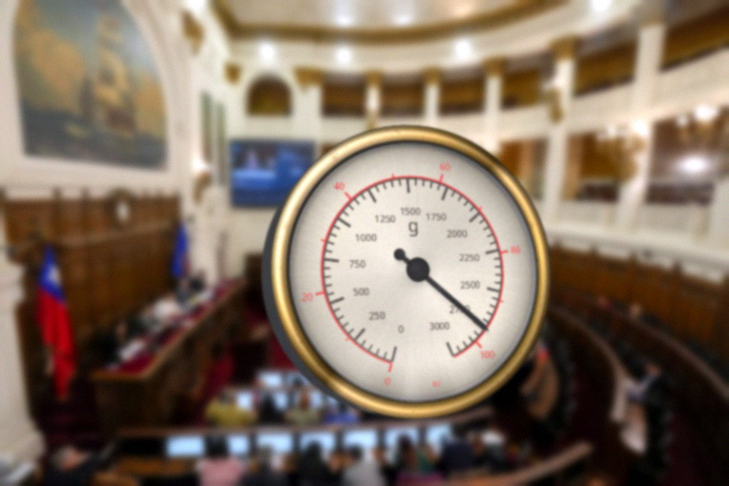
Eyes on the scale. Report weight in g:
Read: 2750 g
